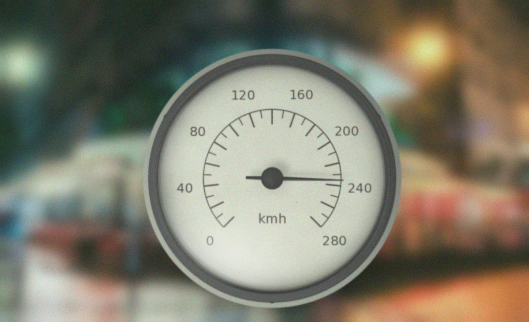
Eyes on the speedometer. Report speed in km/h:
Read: 235 km/h
